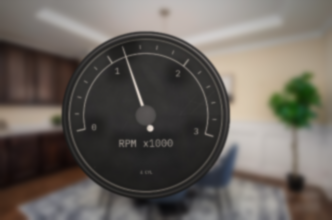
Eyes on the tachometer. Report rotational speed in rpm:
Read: 1200 rpm
